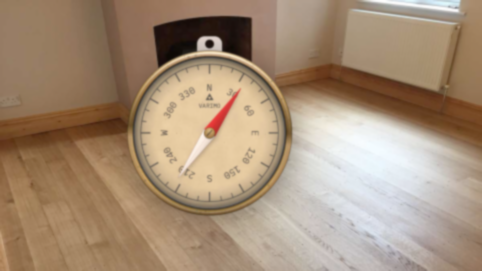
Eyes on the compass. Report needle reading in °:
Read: 35 °
